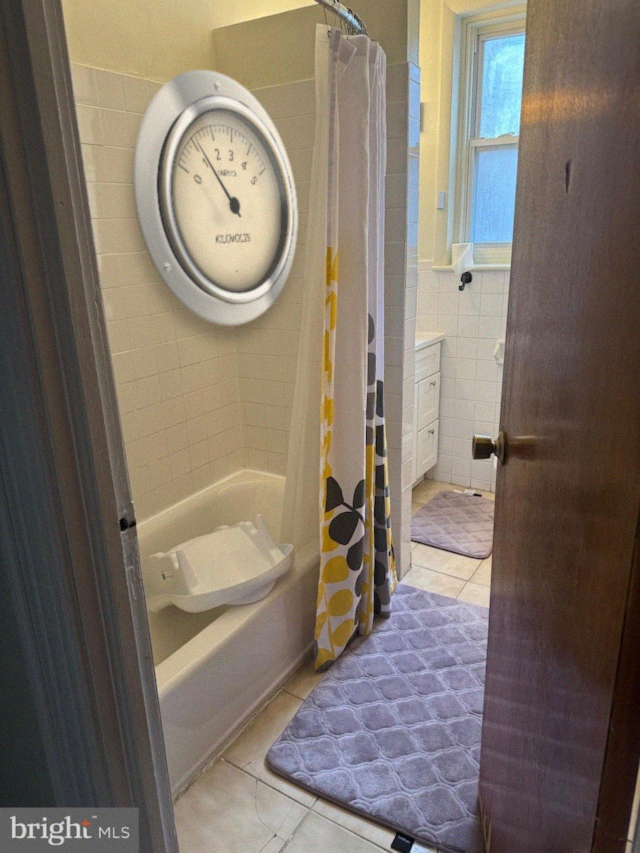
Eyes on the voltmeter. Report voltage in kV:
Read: 1 kV
